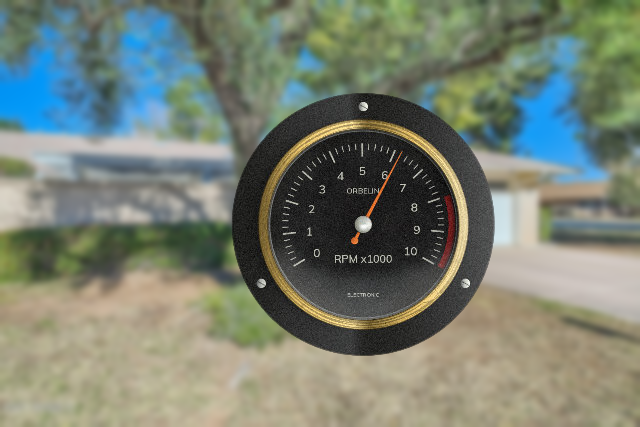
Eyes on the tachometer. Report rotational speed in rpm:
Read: 6200 rpm
